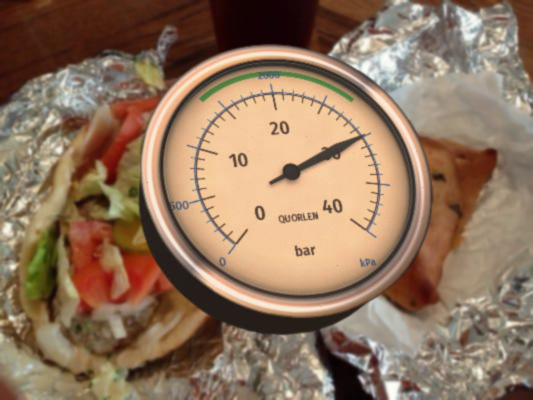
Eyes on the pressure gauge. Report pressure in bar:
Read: 30 bar
